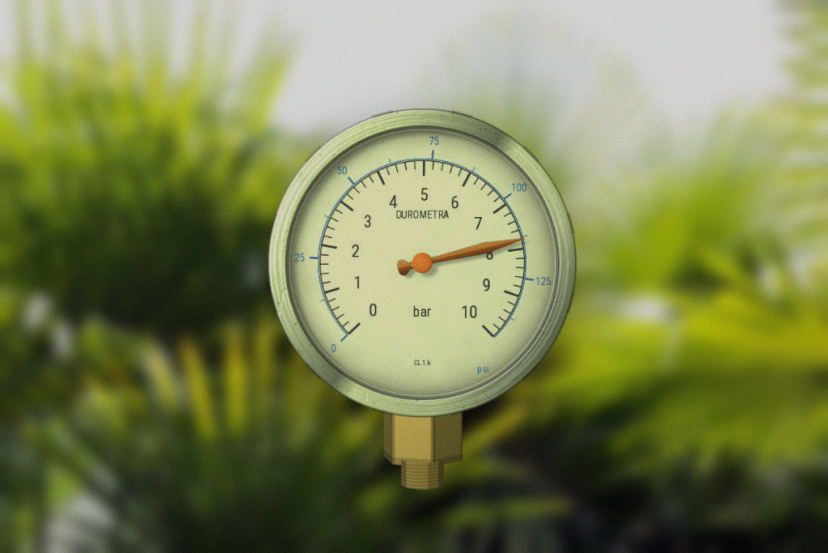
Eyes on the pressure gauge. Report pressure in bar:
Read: 7.8 bar
